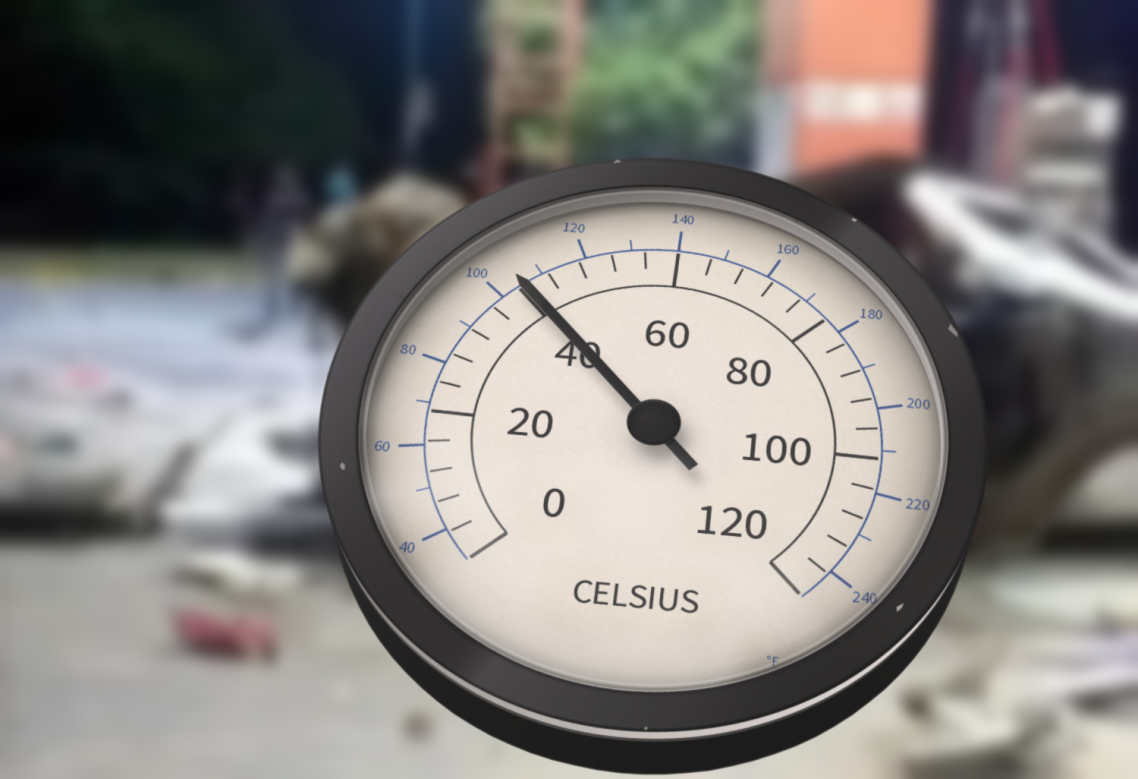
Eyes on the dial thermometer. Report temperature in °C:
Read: 40 °C
